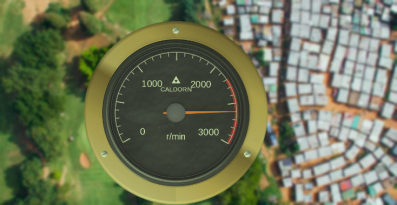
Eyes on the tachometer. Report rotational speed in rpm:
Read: 2600 rpm
